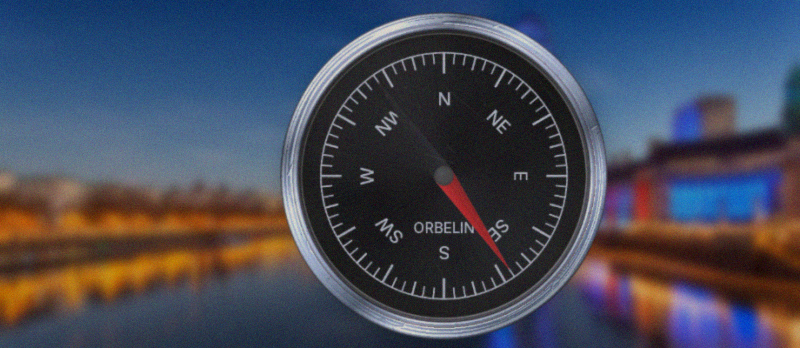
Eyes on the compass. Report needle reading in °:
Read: 145 °
